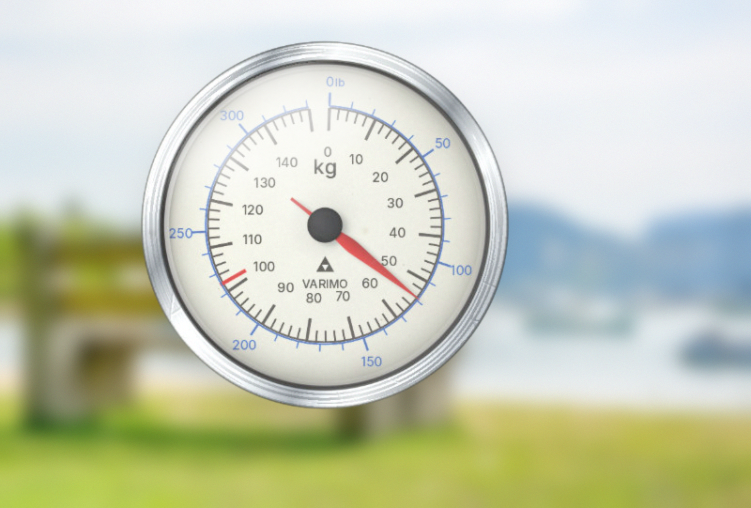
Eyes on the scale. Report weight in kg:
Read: 54 kg
